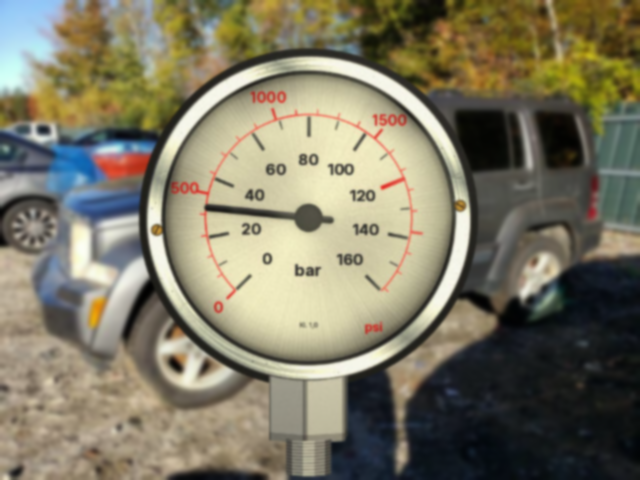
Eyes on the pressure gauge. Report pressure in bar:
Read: 30 bar
